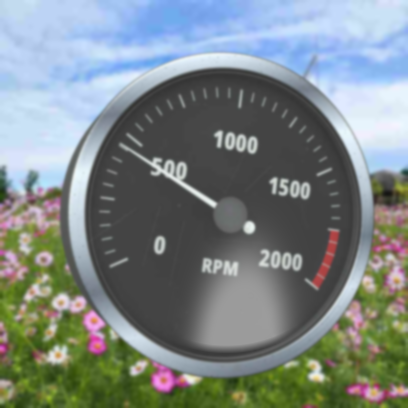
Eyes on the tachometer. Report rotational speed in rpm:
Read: 450 rpm
